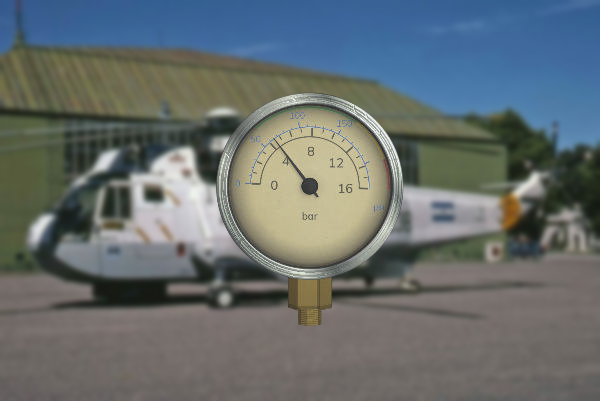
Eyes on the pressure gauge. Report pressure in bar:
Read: 4.5 bar
